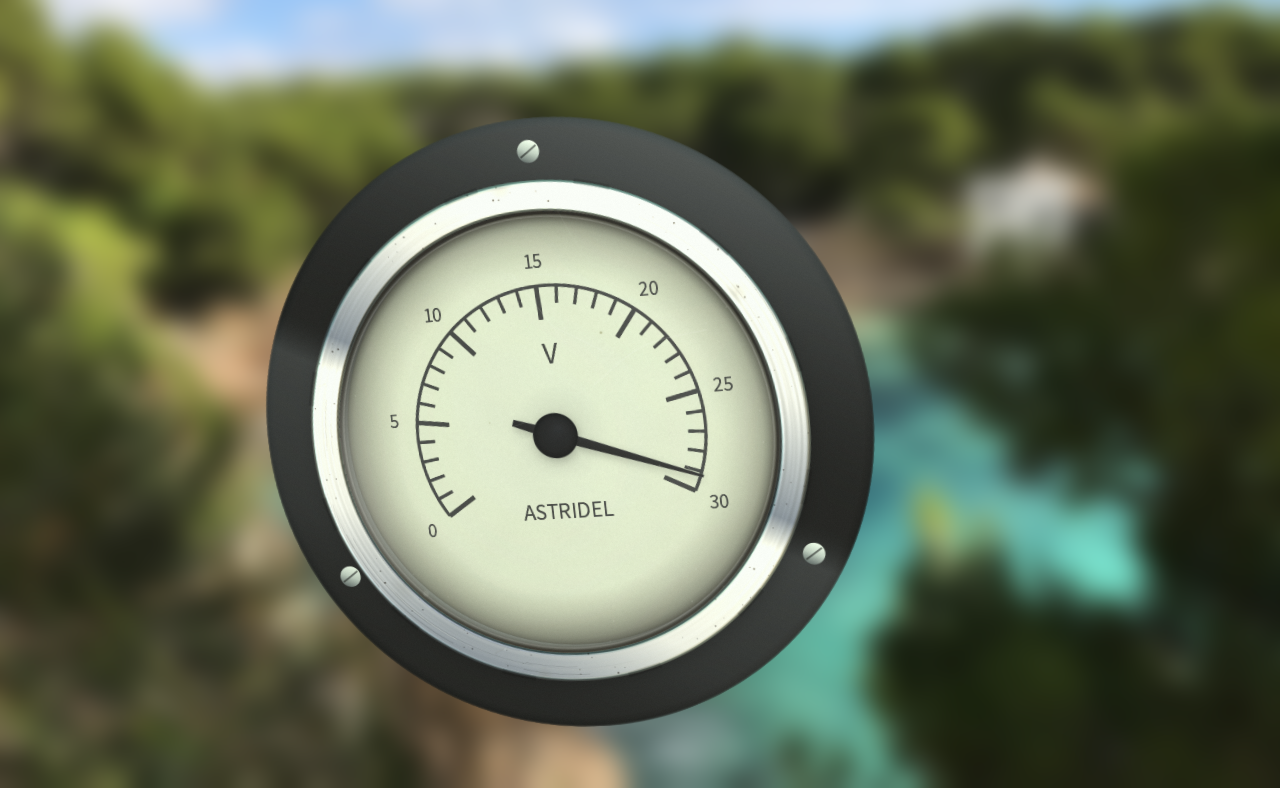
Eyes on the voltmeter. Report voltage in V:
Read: 29 V
